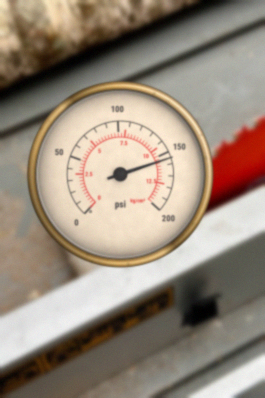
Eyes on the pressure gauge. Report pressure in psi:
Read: 155 psi
